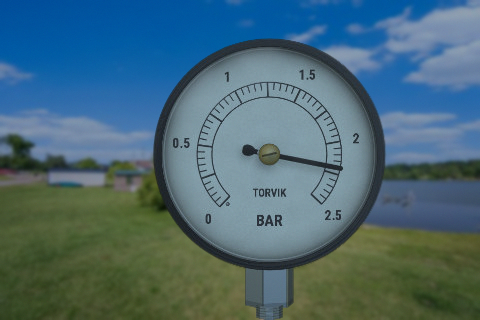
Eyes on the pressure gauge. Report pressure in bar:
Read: 2.2 bar
